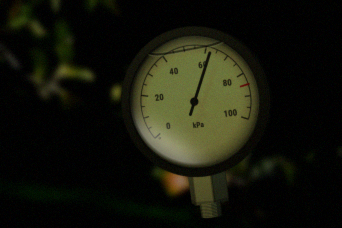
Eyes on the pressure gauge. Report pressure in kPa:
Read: 62.5 kPa
